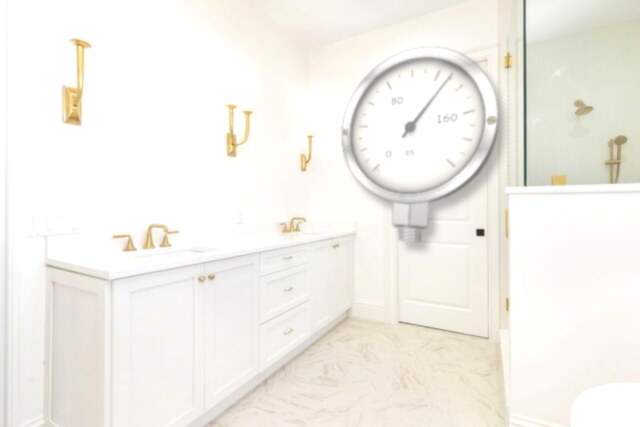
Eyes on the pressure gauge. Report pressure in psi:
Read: 130 psi
